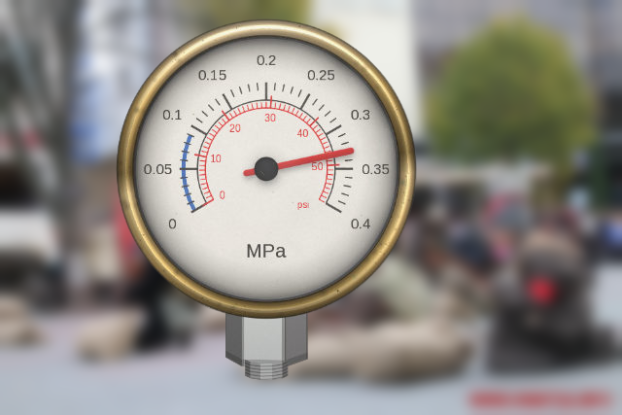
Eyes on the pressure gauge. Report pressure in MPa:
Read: 0.33 MPa
